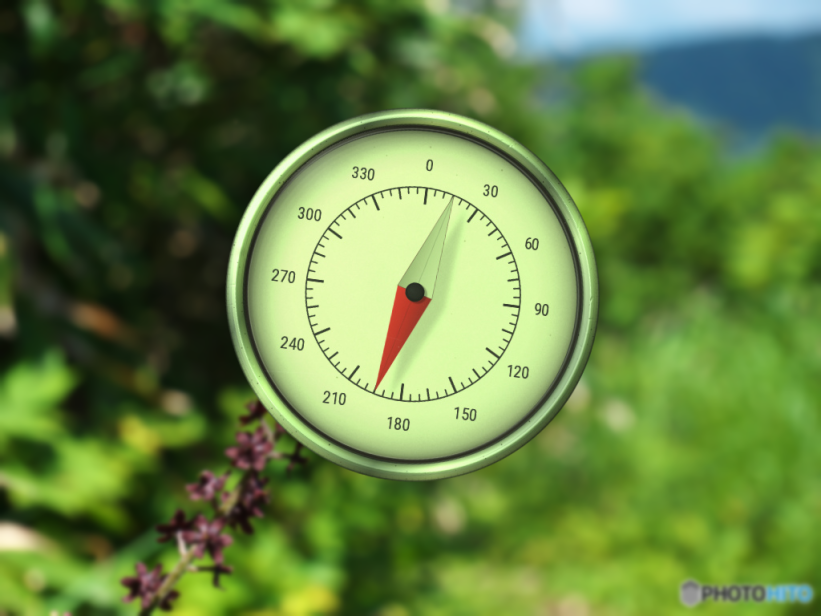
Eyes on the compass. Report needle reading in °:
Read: 195 °
